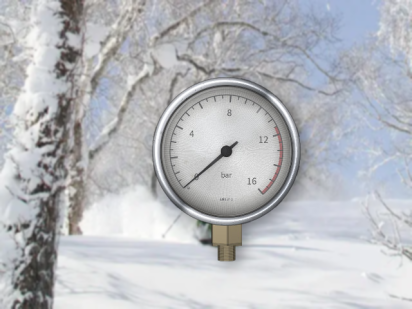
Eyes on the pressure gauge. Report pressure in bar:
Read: 0 bar
